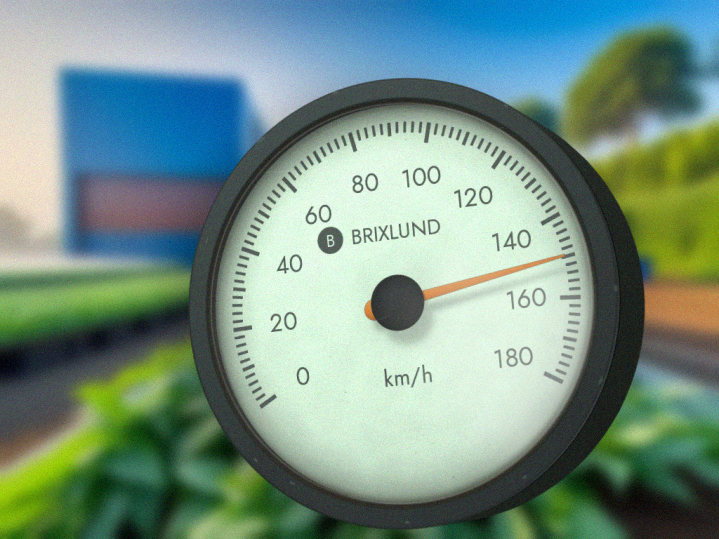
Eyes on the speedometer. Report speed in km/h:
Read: 150 km/h
